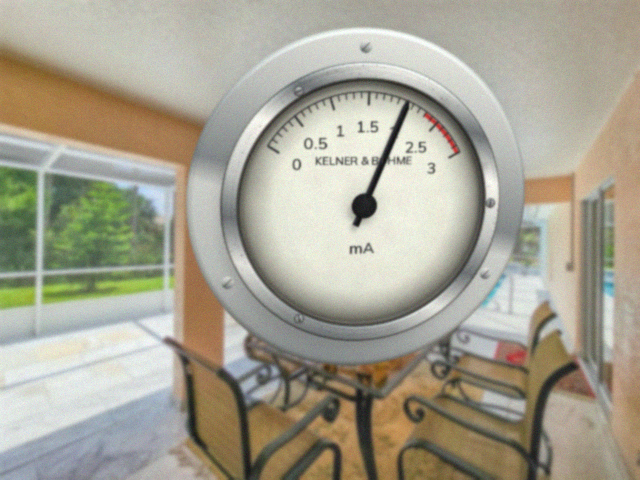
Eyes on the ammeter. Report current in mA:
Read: 2 mA
